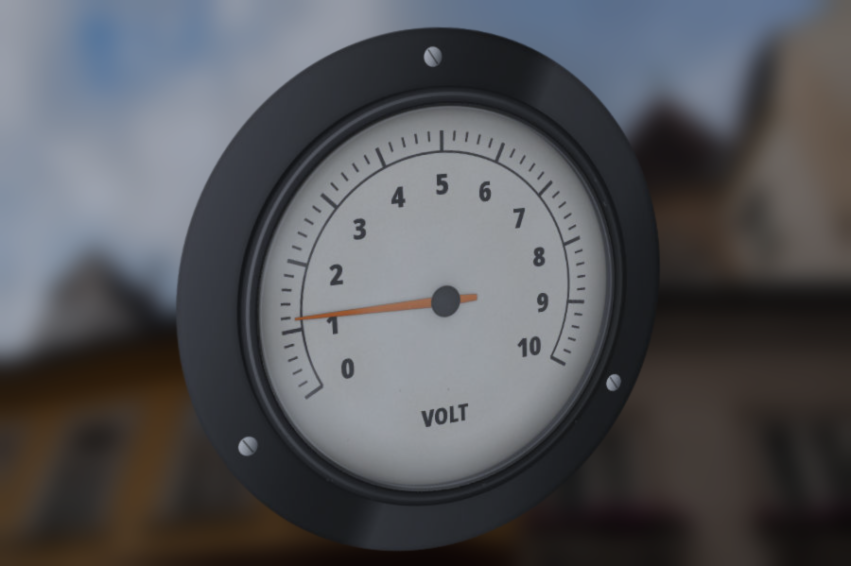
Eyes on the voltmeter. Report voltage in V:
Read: 1.2 V
